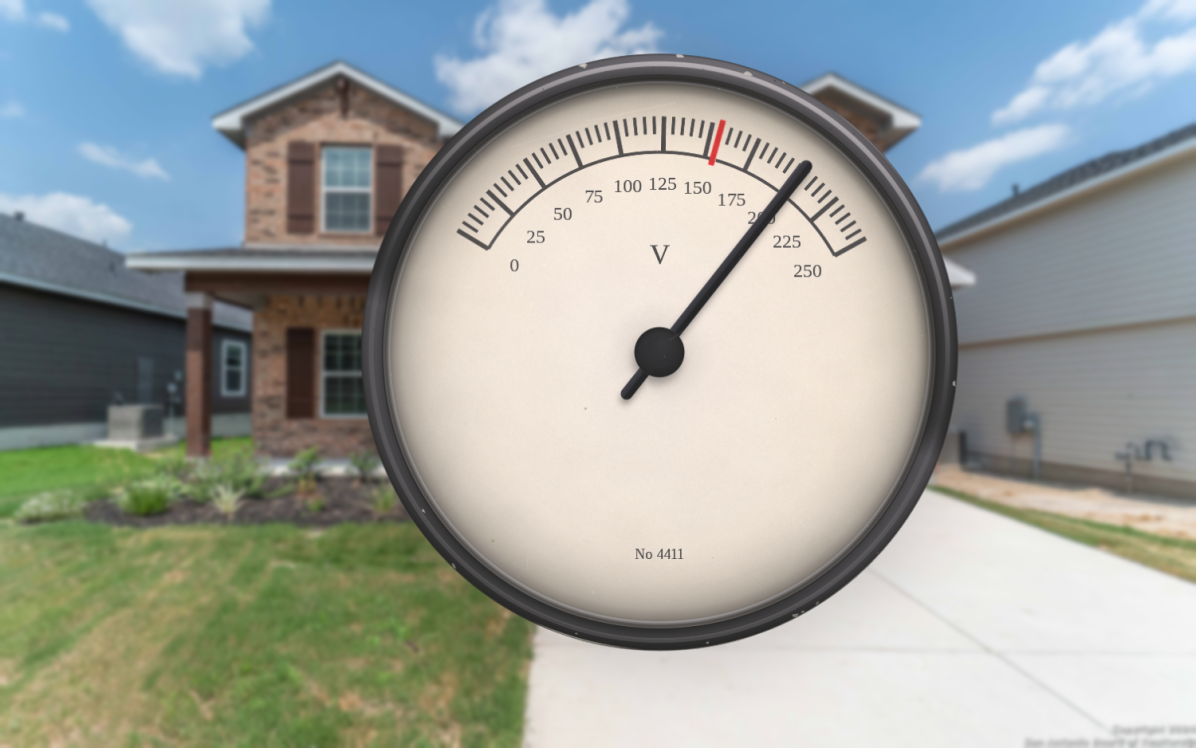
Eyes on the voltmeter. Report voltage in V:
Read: 202.5 V
